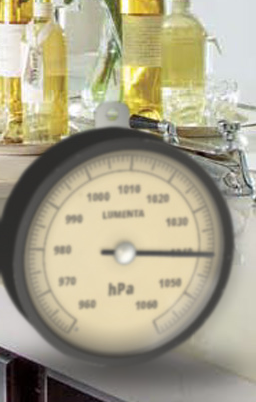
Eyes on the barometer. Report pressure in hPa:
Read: 1040 hPa
